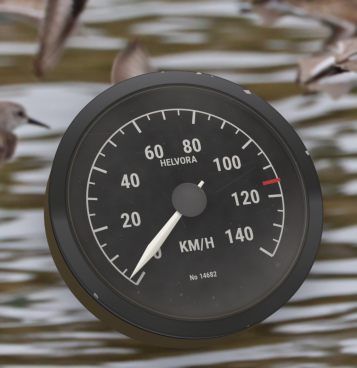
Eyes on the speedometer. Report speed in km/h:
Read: 2.5 km/h
